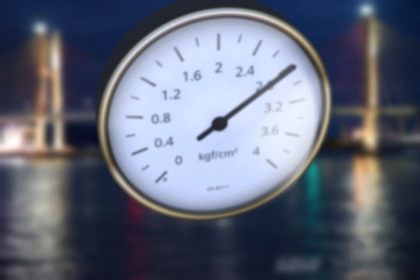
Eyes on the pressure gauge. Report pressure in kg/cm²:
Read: 2.8 kg/cm²
